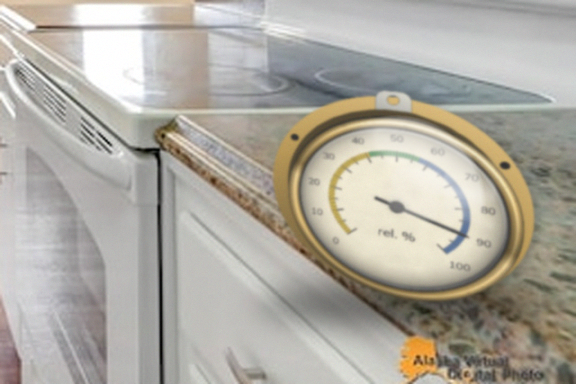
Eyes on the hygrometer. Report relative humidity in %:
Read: 90 %
